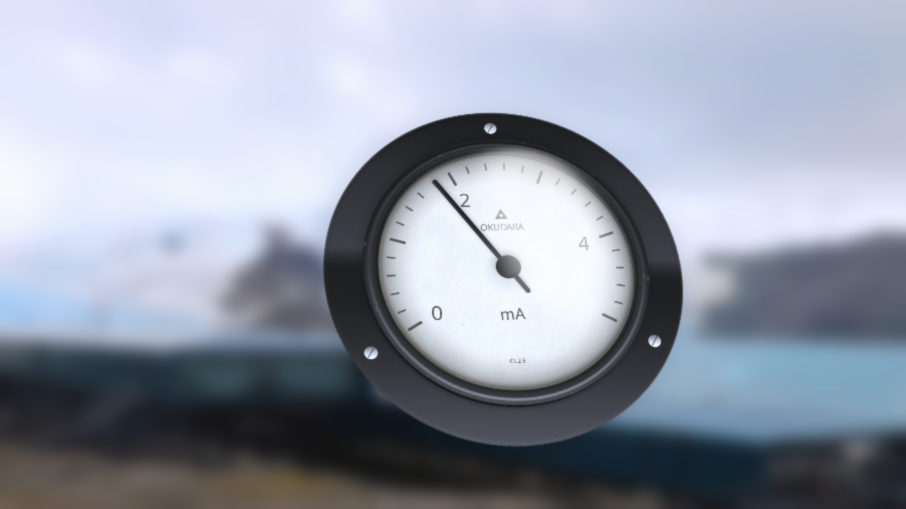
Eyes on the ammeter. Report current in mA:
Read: 1.8 mA
